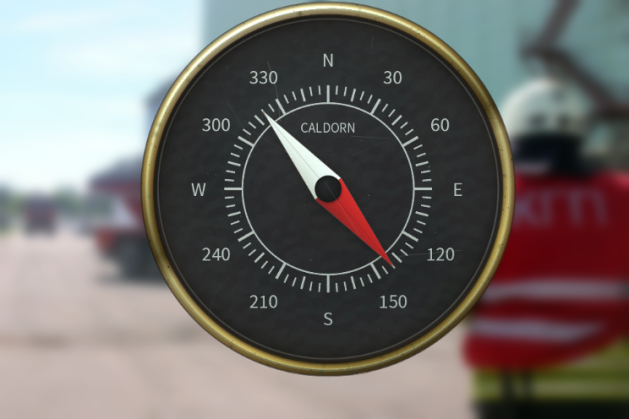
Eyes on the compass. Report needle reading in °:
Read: 140 °
